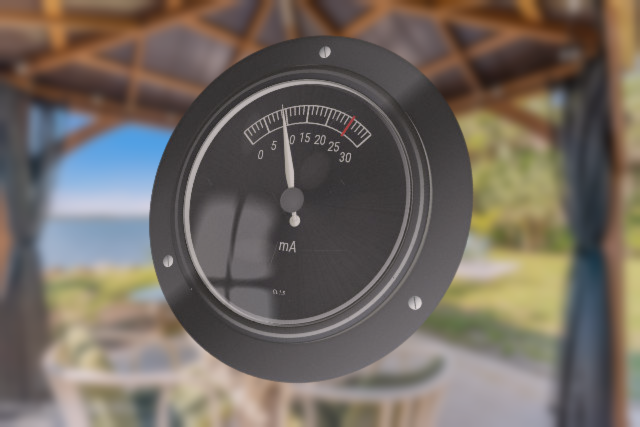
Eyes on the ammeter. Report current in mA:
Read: 10 mA
